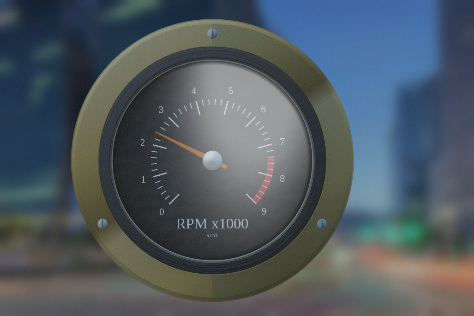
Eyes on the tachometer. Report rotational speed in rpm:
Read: 2400 rpm
